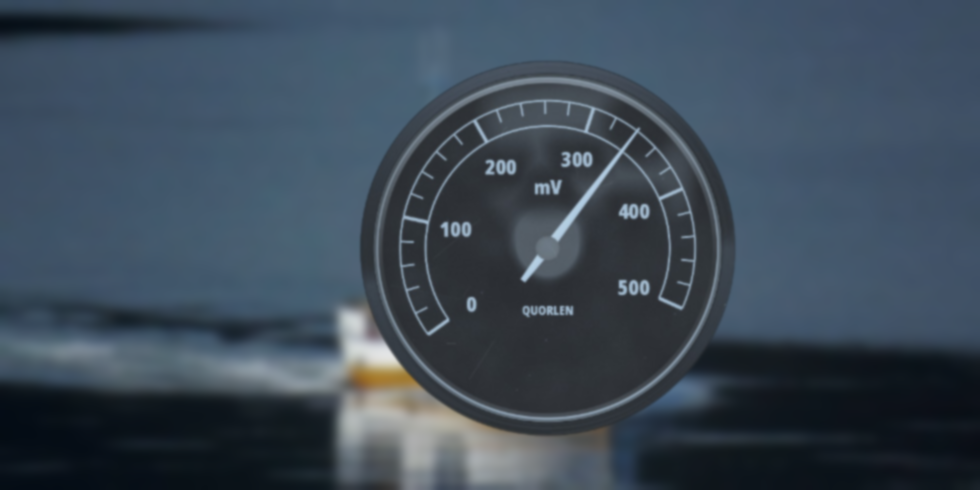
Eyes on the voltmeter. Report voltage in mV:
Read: 340 mV
